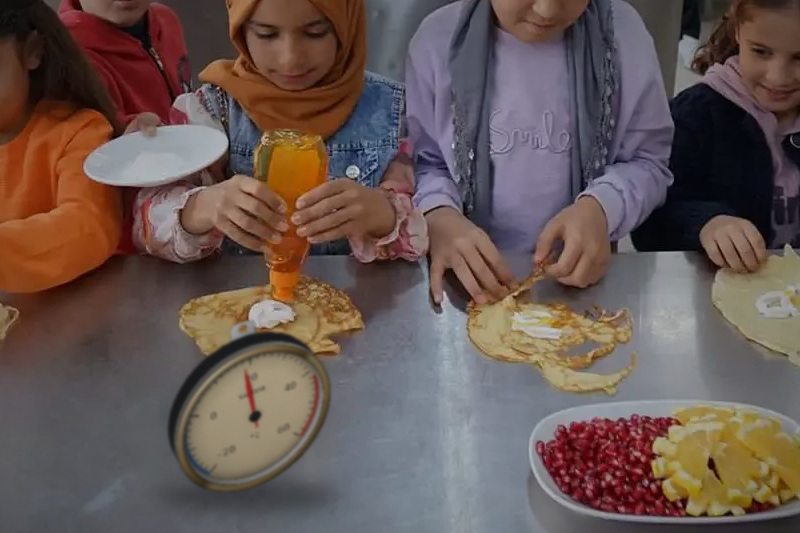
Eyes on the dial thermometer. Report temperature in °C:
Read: 18 °C
